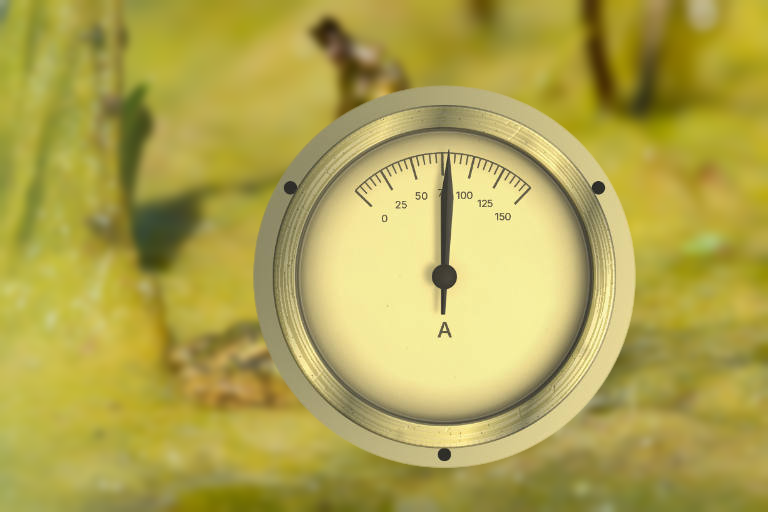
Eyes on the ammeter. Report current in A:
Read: 80 A
